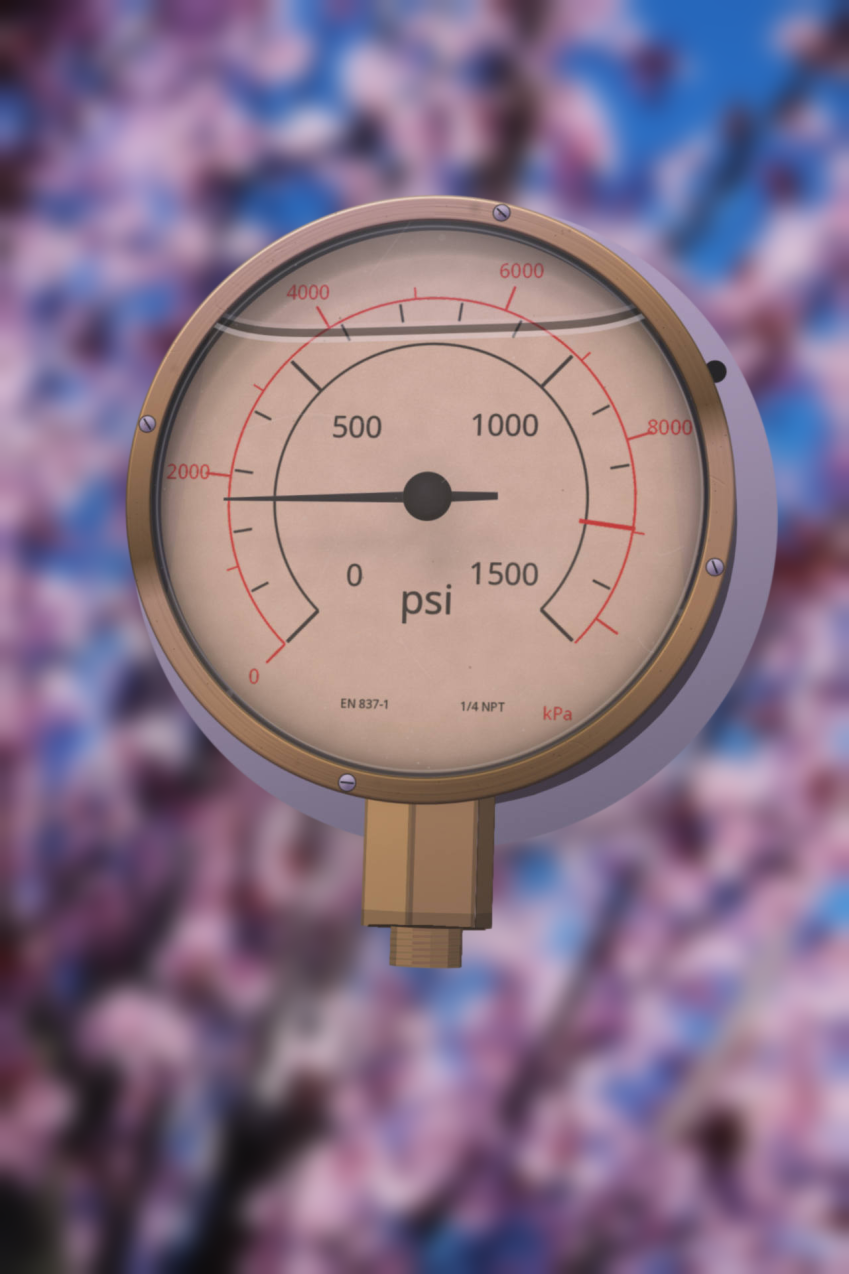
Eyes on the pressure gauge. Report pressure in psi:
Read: 250 psi
